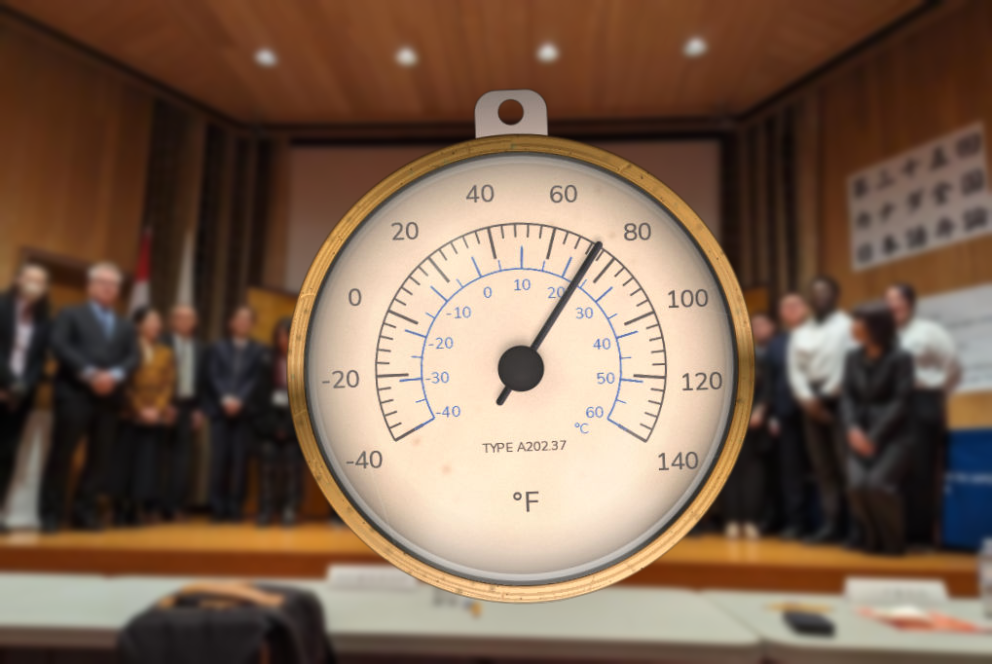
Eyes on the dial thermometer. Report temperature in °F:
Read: 74 °F
